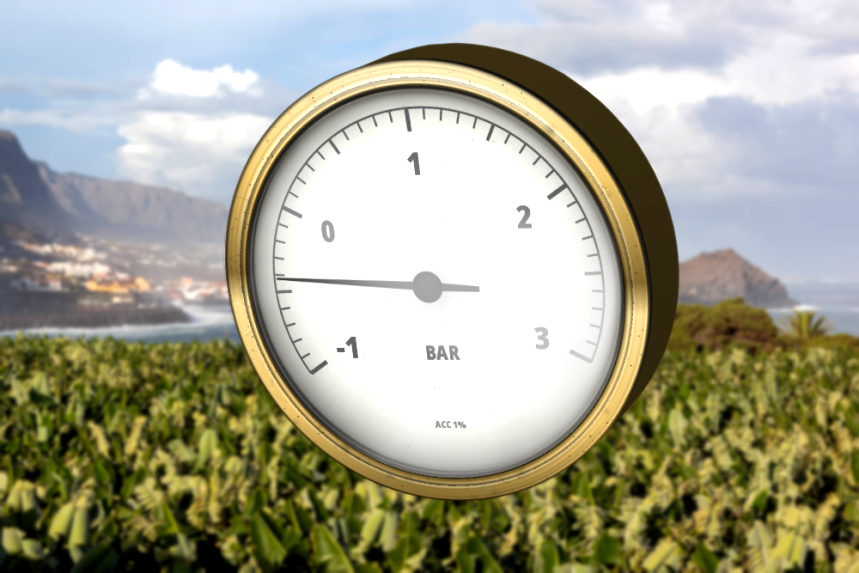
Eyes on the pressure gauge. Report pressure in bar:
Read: -0.4 bar
